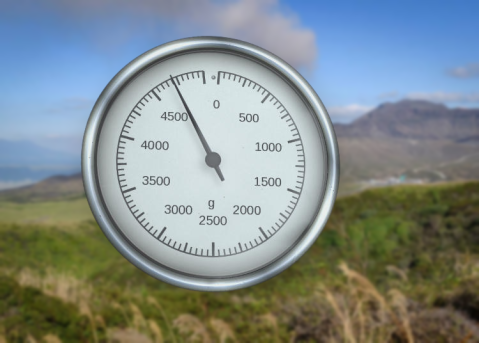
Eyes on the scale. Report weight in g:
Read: 4700 g
